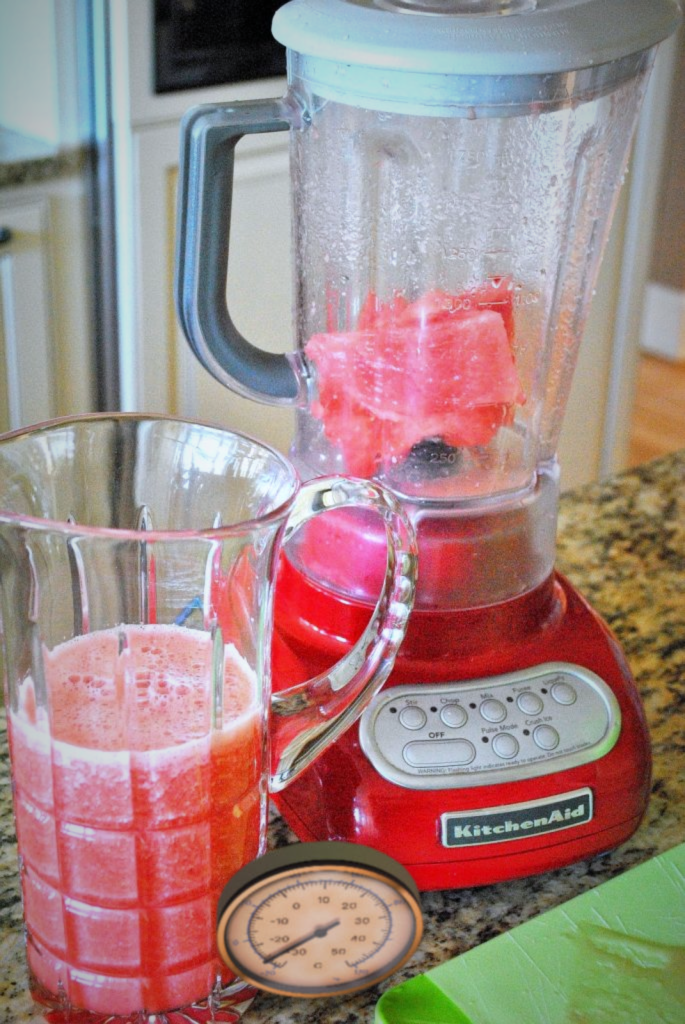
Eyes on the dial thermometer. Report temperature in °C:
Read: -25 °C
